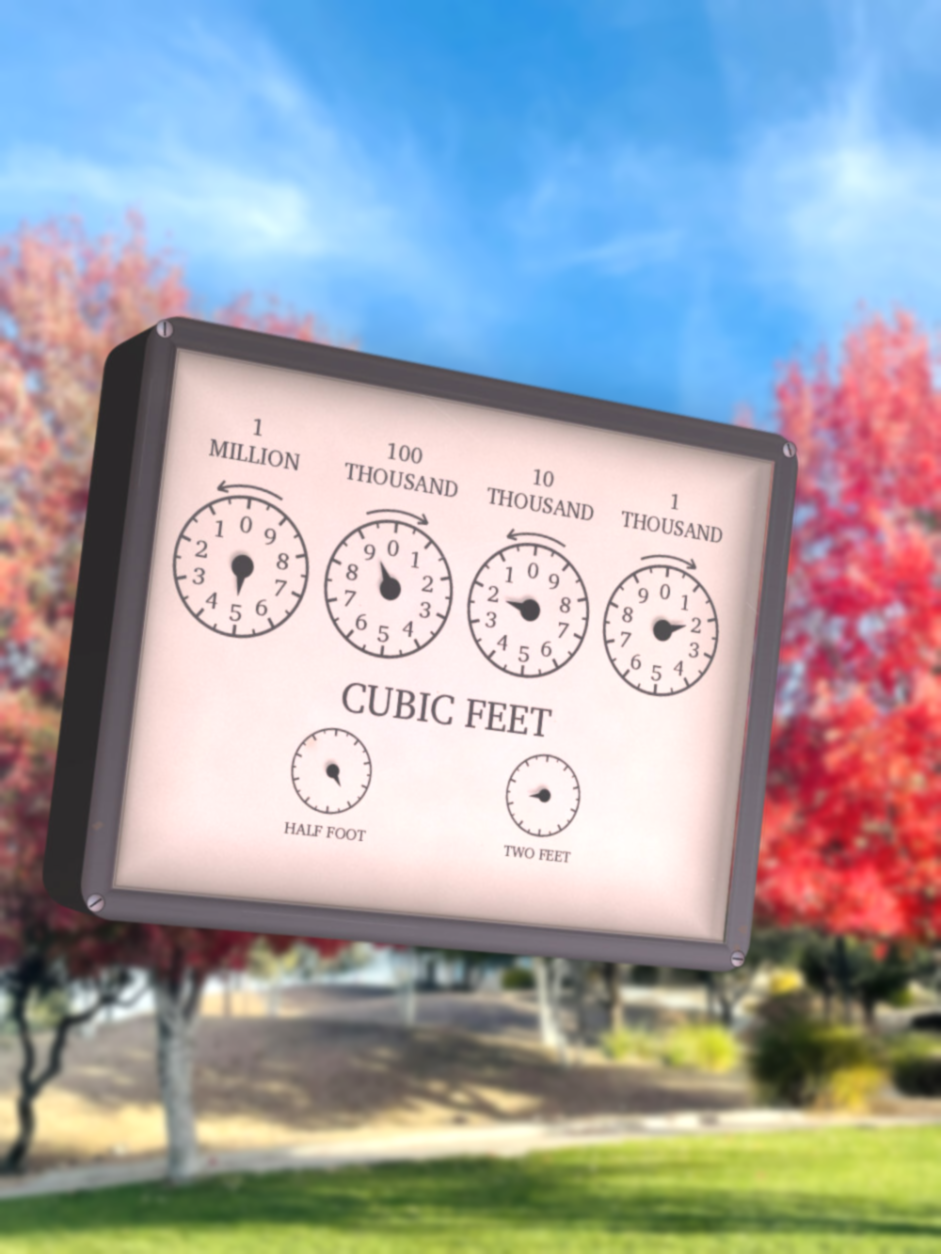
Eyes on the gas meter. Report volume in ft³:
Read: 492200 ft³
